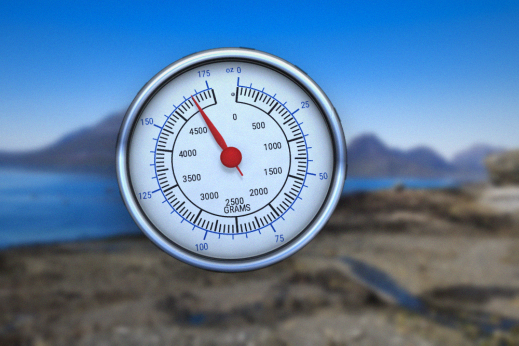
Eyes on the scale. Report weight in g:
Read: 4750 g
